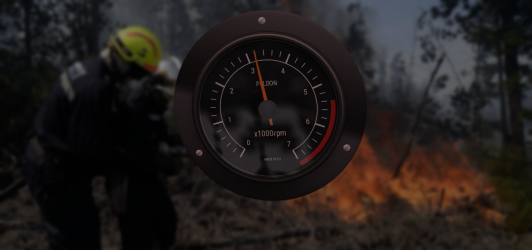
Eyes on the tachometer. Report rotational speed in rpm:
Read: 3200 rpm
